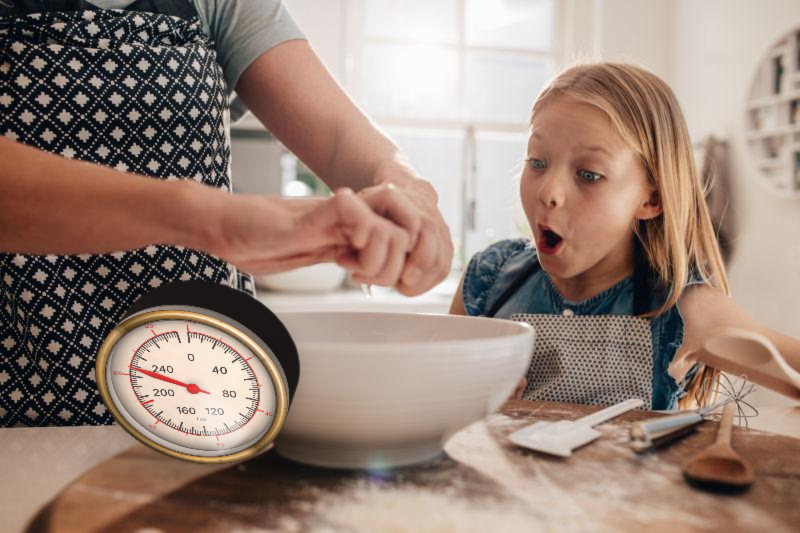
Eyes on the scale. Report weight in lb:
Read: 230 lb
